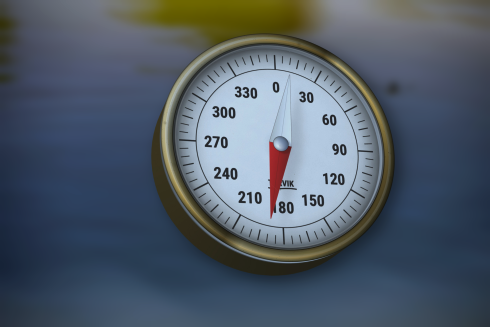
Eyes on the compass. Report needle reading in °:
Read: 190 °
